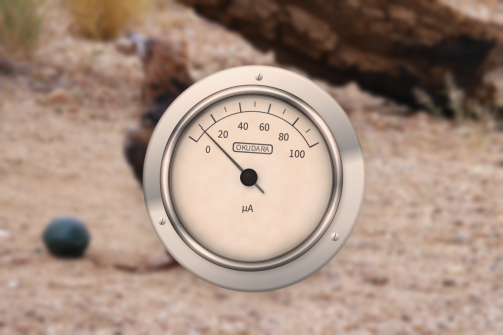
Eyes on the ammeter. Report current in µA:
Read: 10 µA
